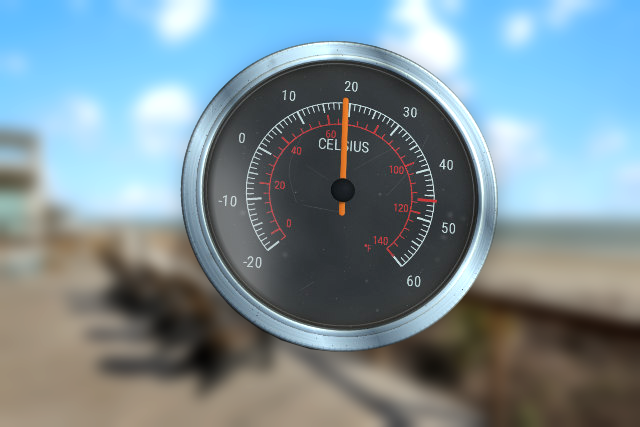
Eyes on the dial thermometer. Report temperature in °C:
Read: 19 °C
